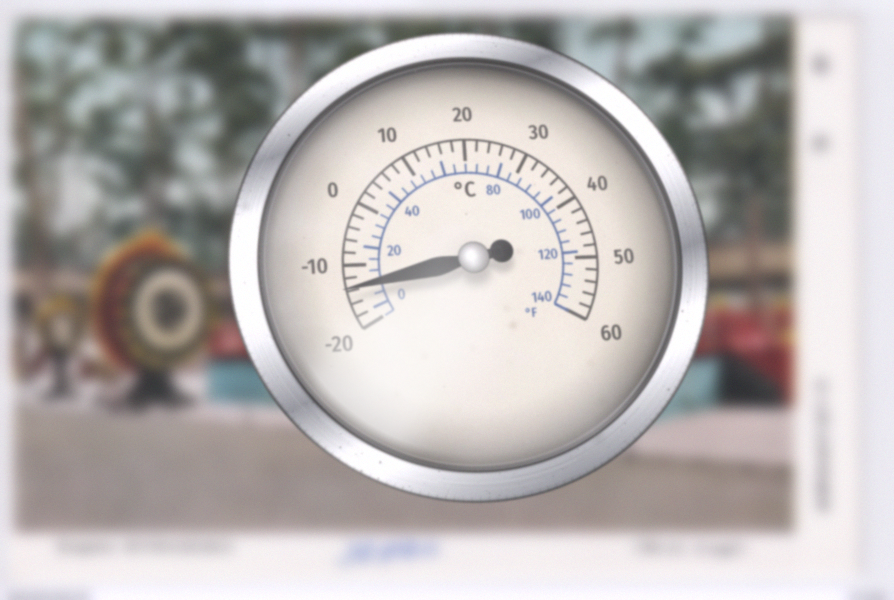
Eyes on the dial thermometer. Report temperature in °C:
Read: -14 °C
